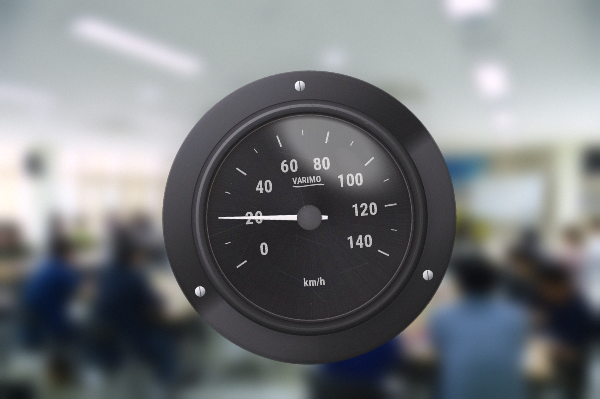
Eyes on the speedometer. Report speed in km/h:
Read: 20 km/h
